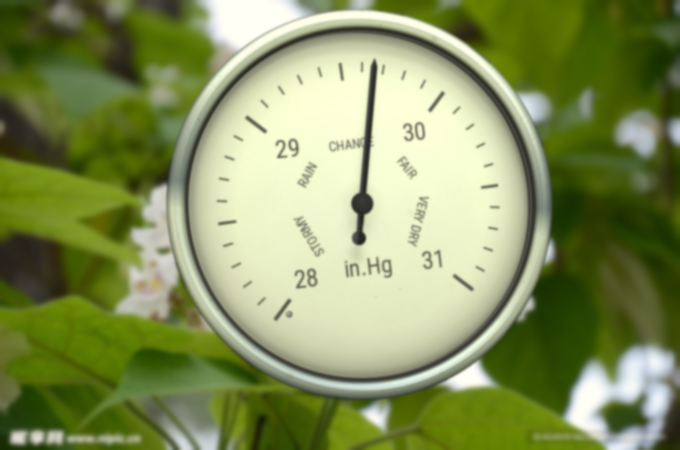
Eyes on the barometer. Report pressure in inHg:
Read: 29.65 inHg
